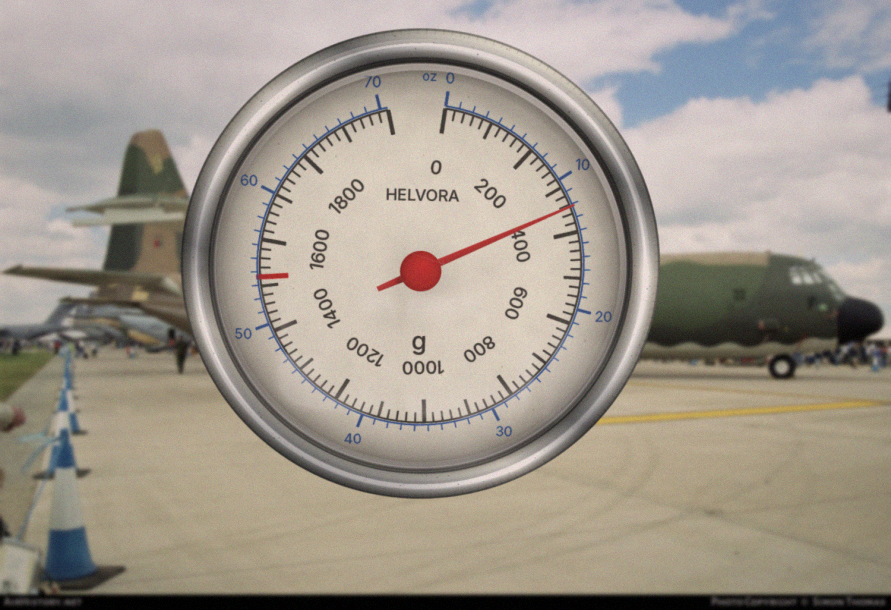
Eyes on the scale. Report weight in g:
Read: 340 g
